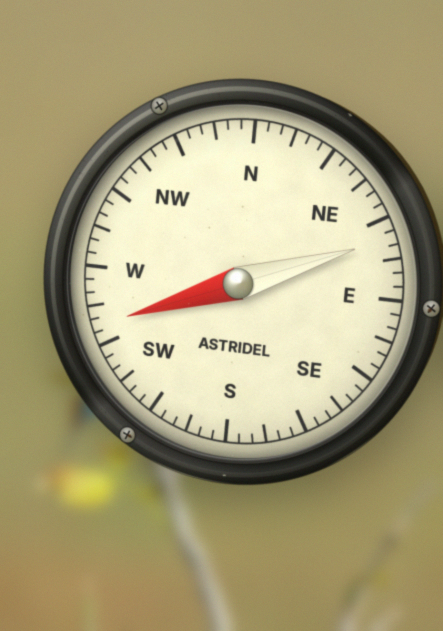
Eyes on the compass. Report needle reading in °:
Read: 247.5 °
